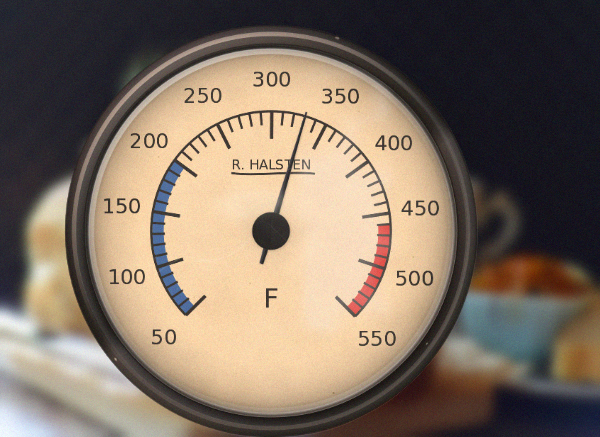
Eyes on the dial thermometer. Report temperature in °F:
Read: 330 °F
